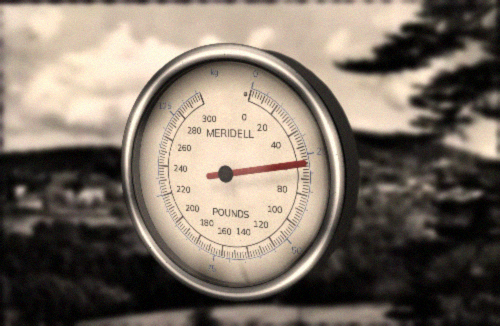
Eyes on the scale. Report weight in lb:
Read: 60 lb
